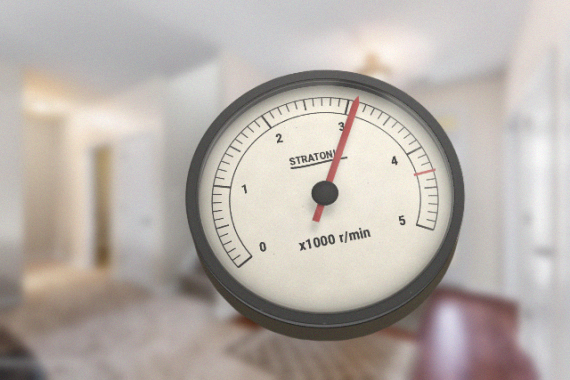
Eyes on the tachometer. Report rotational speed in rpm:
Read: 3100 rpm
